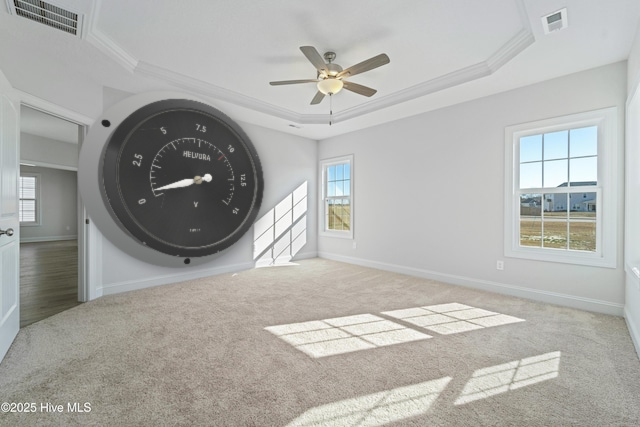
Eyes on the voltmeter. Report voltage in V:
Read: 0.5 V
